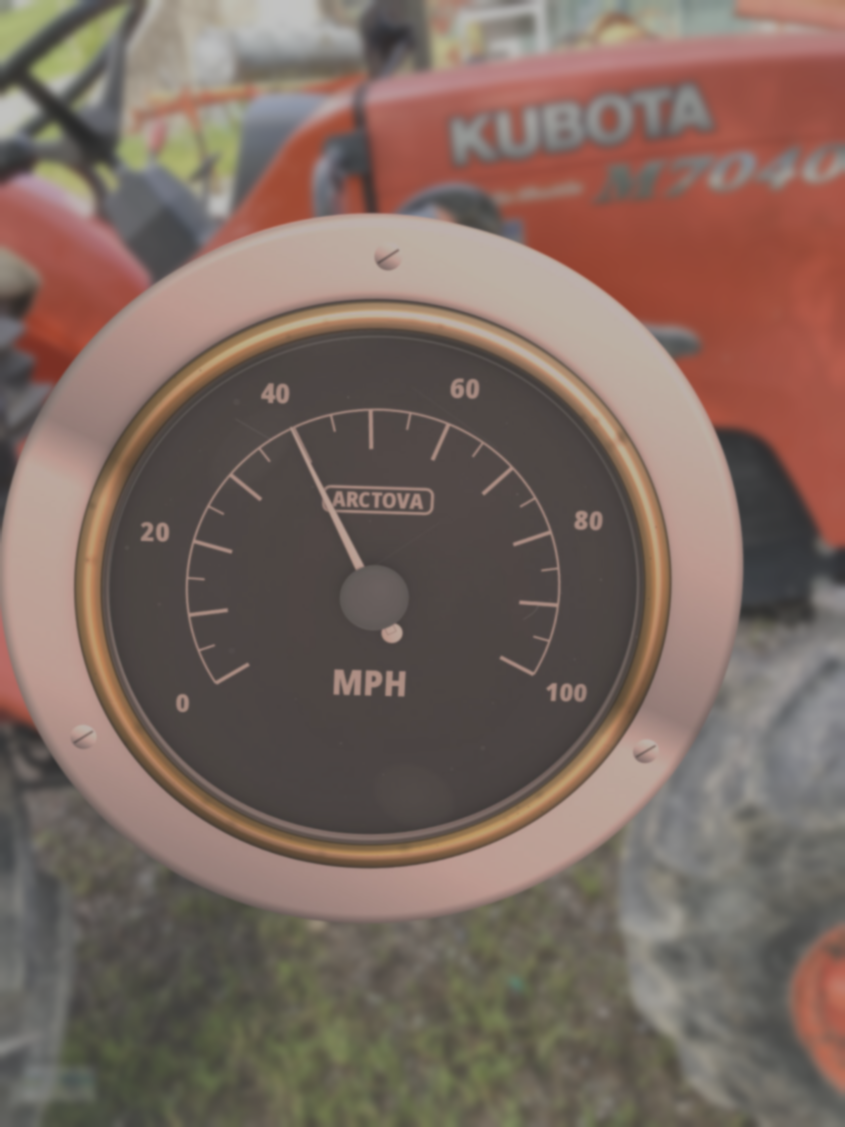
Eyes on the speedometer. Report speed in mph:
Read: 40 mph
